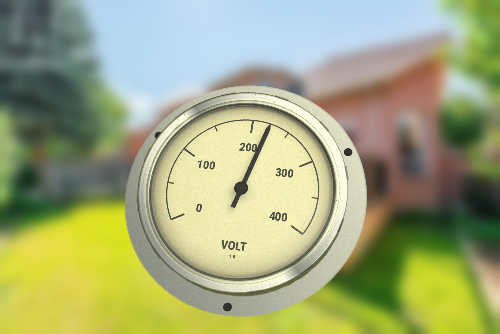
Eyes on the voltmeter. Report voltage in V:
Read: 225 V
